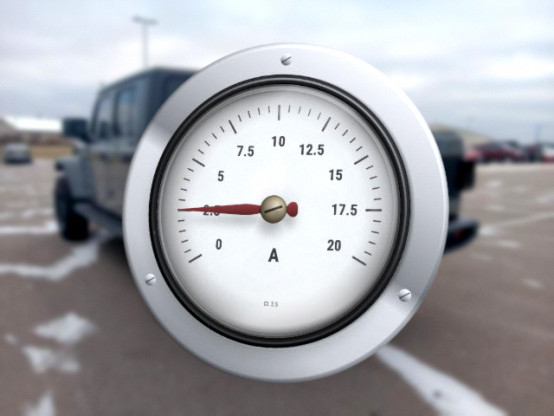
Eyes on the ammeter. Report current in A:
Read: 2.5 A
